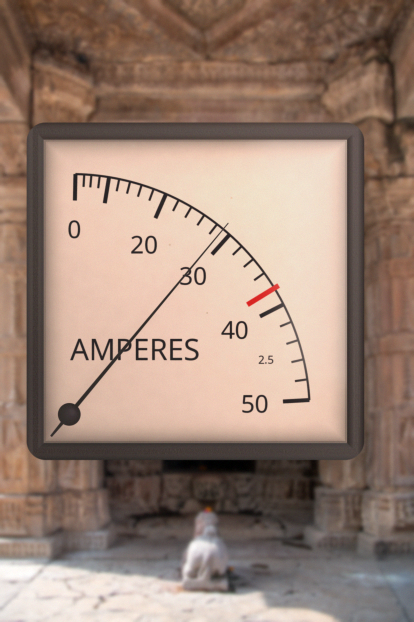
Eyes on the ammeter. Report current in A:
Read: 29 A
